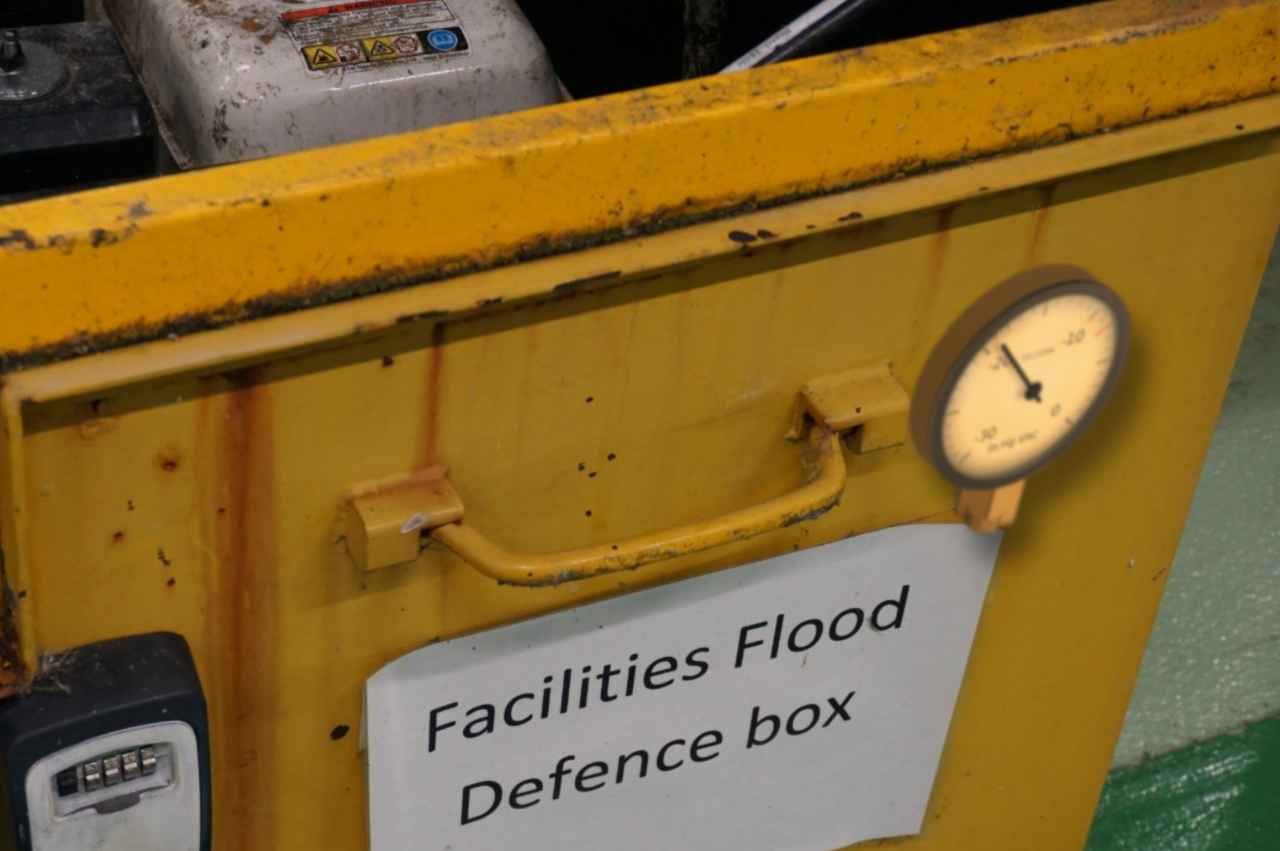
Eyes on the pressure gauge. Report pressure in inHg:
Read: -19 inHg
